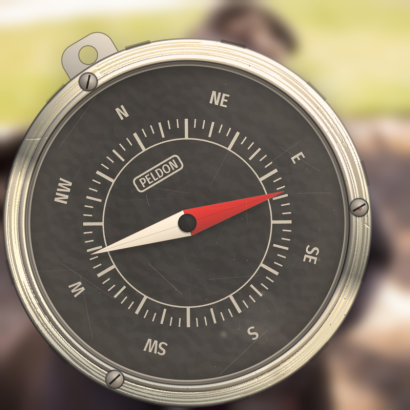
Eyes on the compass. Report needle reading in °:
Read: 102.5 °
